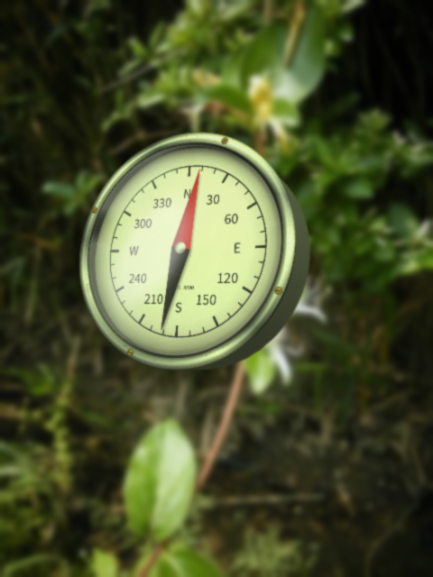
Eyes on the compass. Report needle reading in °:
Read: 10 °
